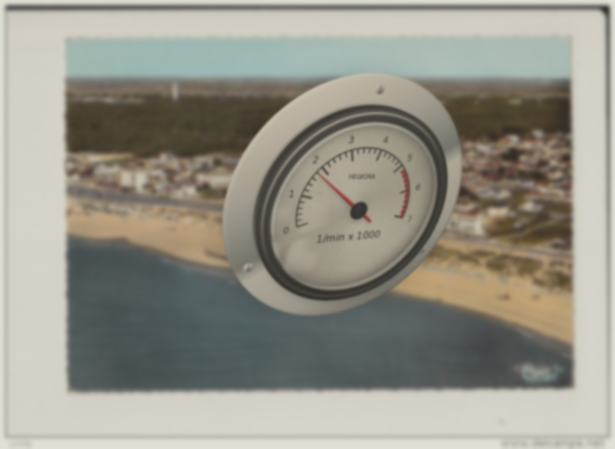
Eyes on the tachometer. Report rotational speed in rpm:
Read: 1800 rpm
